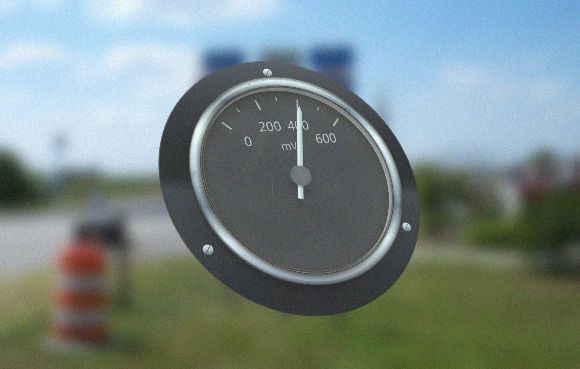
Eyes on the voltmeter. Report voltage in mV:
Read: 400 mV
